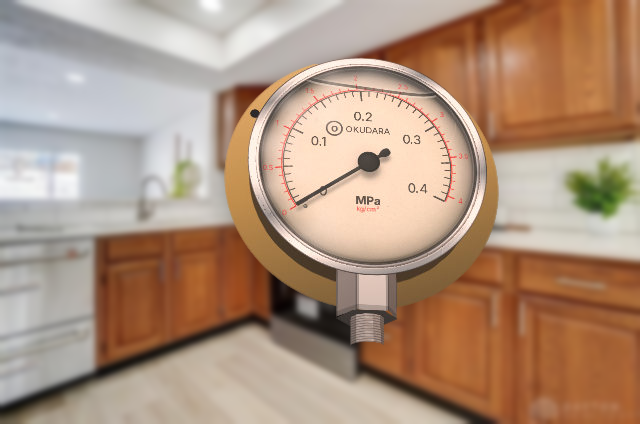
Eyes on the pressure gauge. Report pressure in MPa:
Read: 0 MPa
